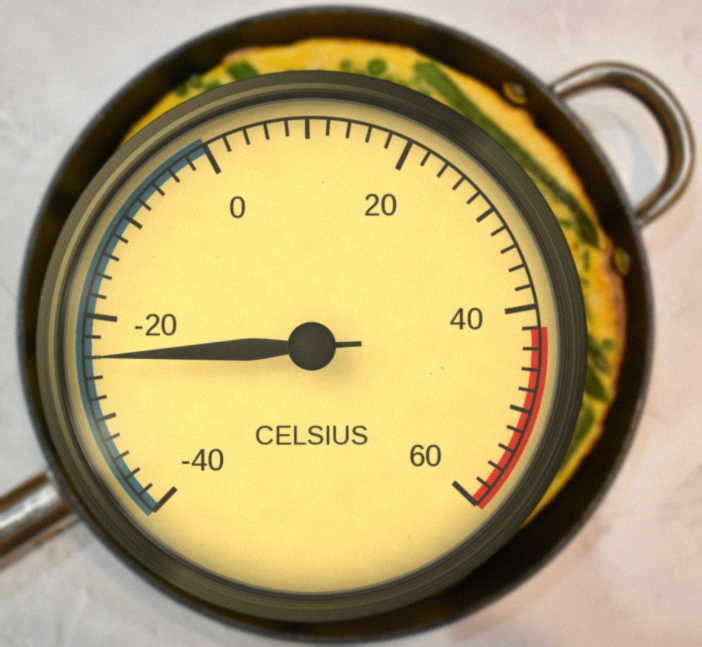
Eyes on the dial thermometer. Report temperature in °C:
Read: -24 °C
